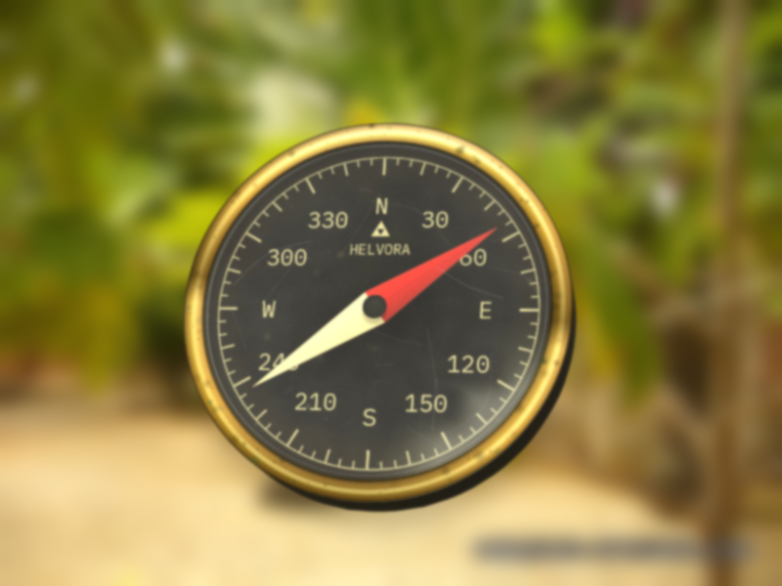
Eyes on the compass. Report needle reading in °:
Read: 55 °
